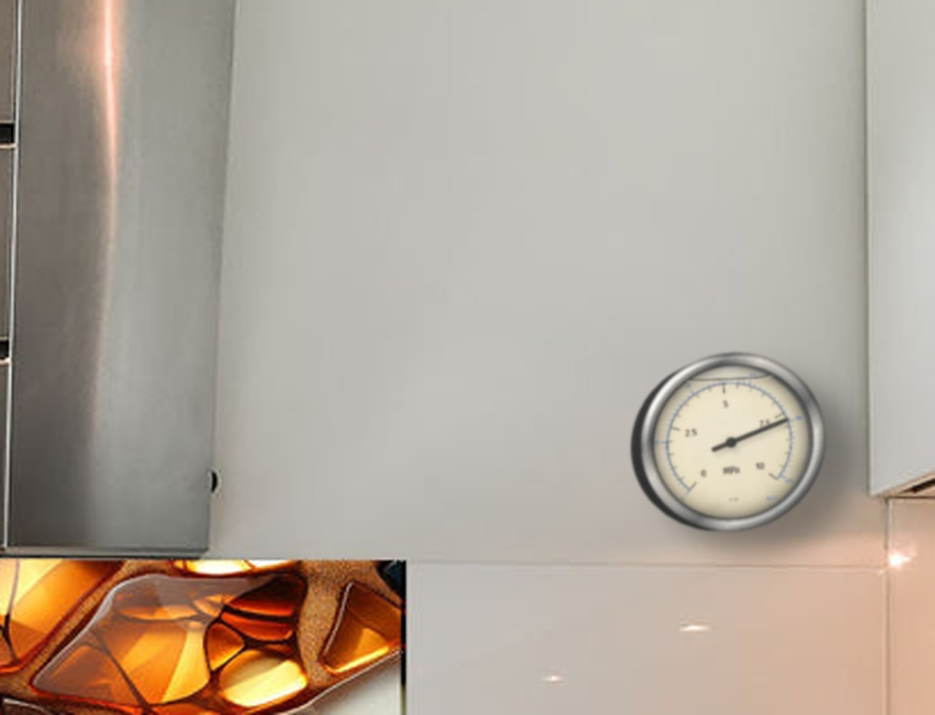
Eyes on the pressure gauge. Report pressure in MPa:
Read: 7.75 MPa
